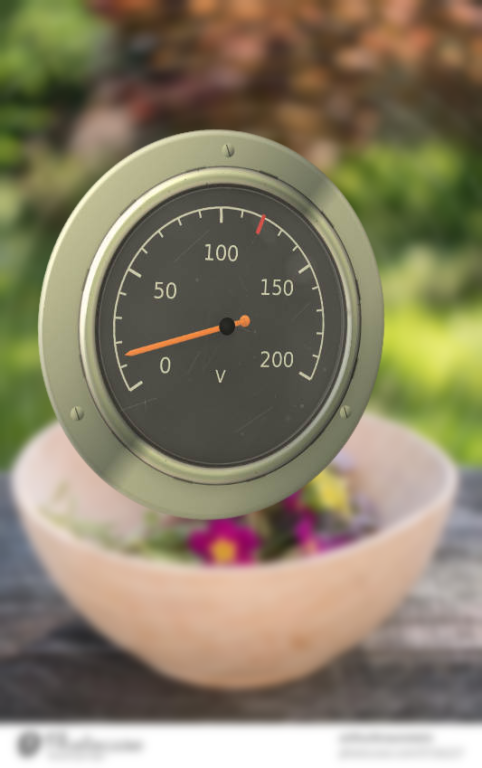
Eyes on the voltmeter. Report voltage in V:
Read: 15 V
